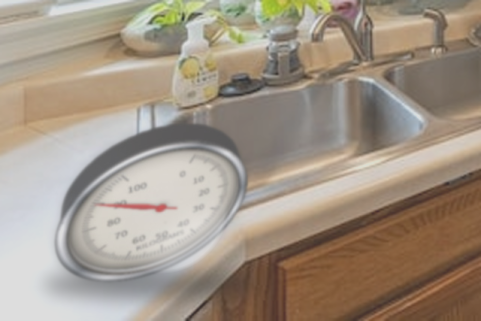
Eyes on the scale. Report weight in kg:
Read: 90 kg
